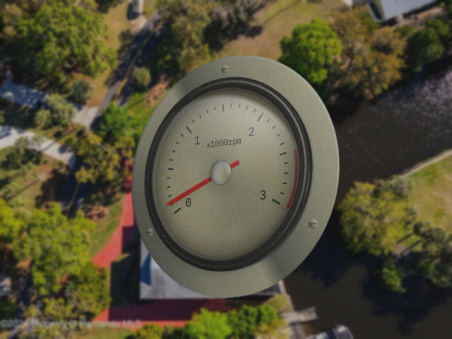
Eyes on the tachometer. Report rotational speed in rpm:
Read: 100 rpm
